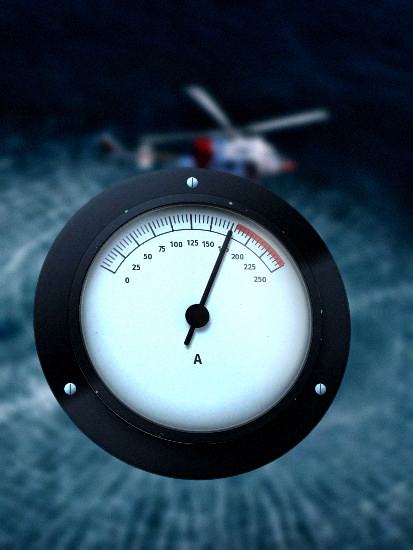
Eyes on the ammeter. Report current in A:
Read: 175 A
